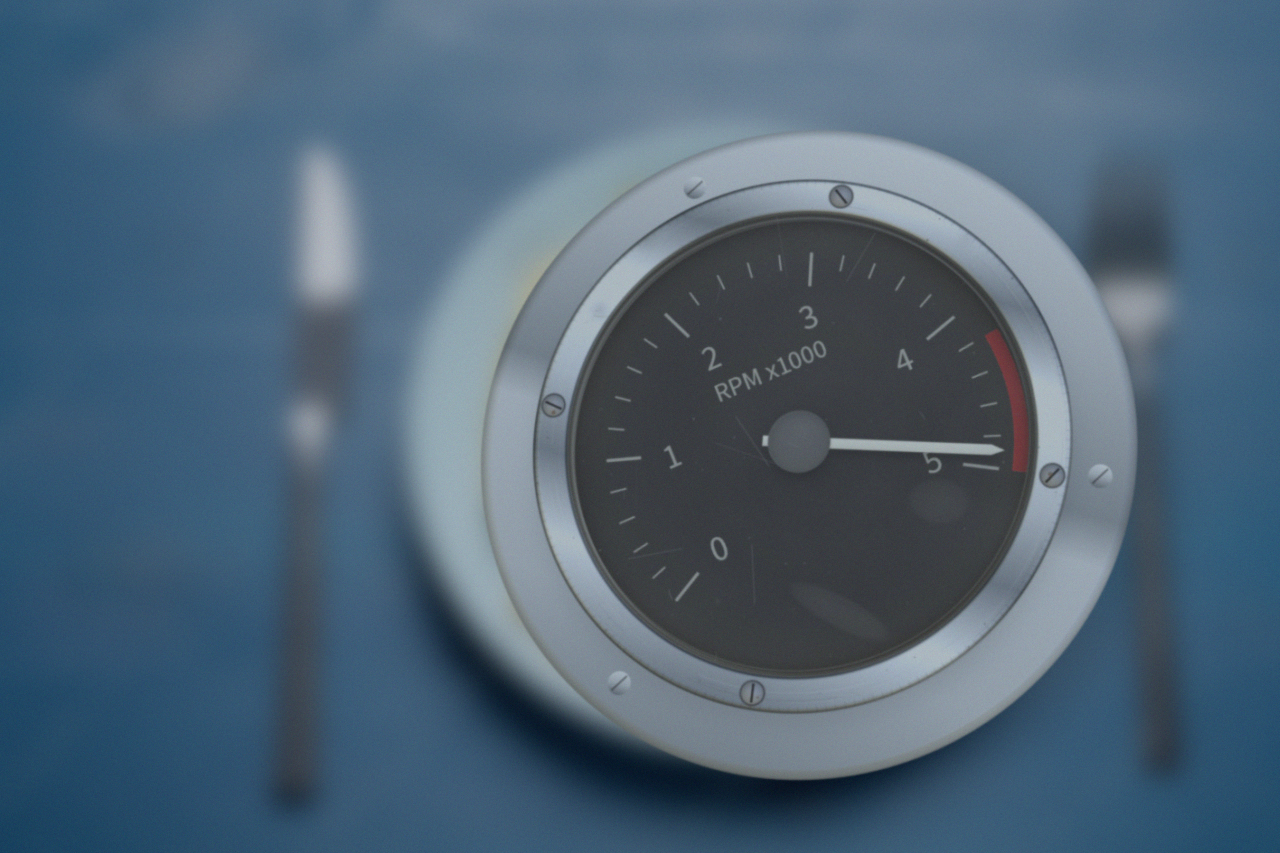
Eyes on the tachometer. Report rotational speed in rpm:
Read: 4900 rpm
